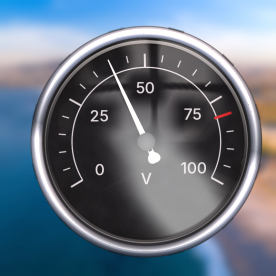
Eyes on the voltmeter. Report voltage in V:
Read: 40 V
